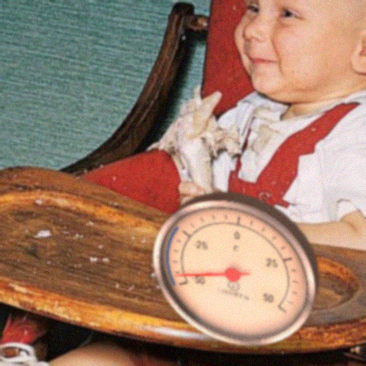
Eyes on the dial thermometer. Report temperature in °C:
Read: -45 °C
